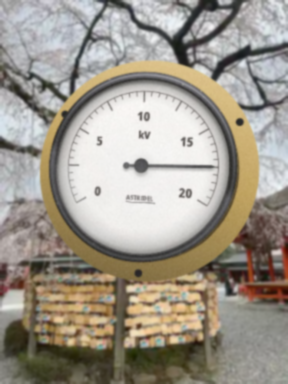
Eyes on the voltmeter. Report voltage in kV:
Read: 17.5 kV
